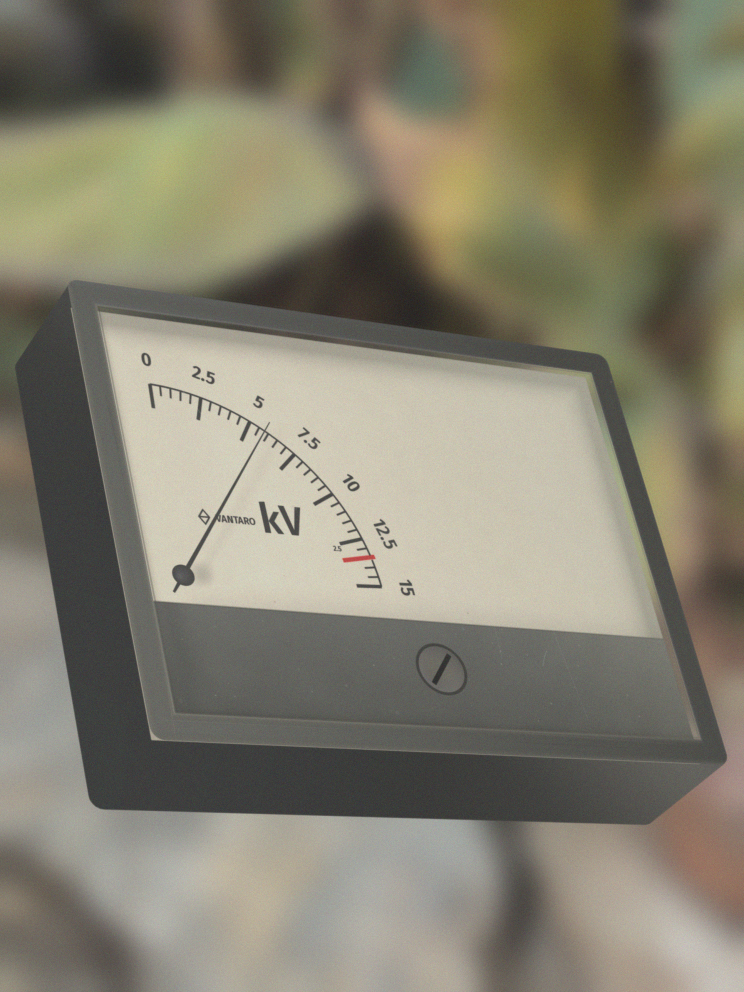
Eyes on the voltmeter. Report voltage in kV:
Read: 5.75 kV
